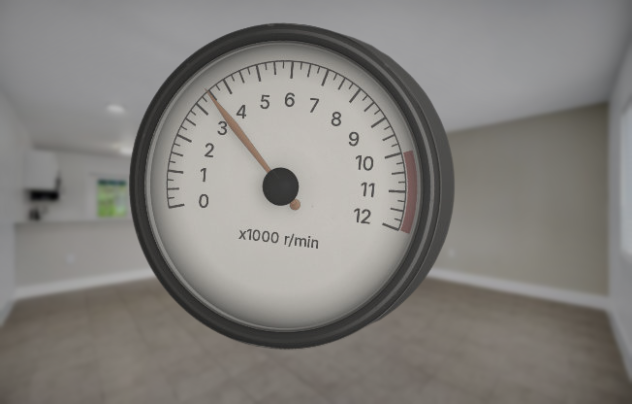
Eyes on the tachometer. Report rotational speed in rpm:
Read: 3500 rpm
